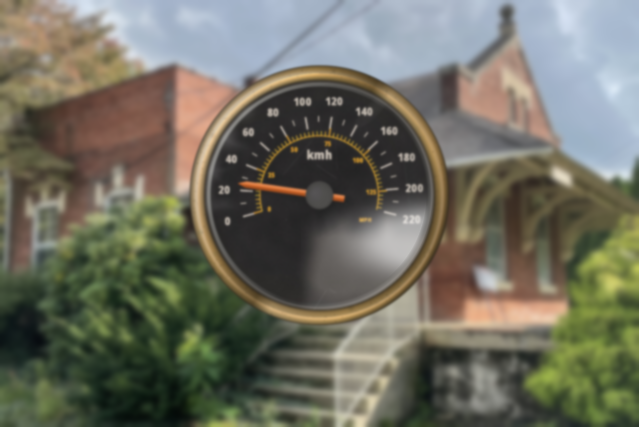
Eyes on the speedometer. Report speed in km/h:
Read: 25 km/h
